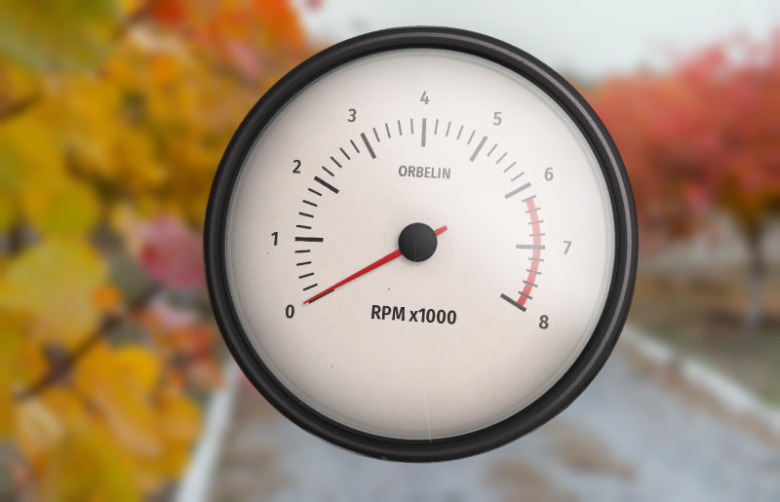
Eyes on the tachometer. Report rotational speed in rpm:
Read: 0 rpm
